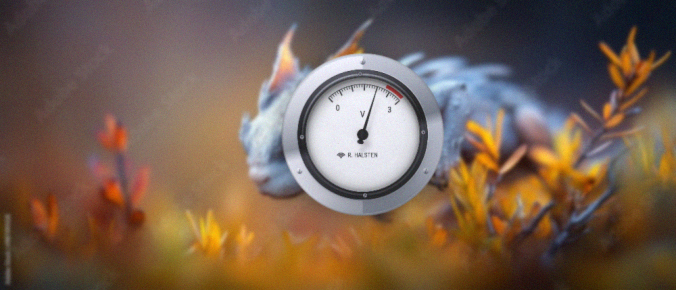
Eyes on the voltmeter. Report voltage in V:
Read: 2 V
